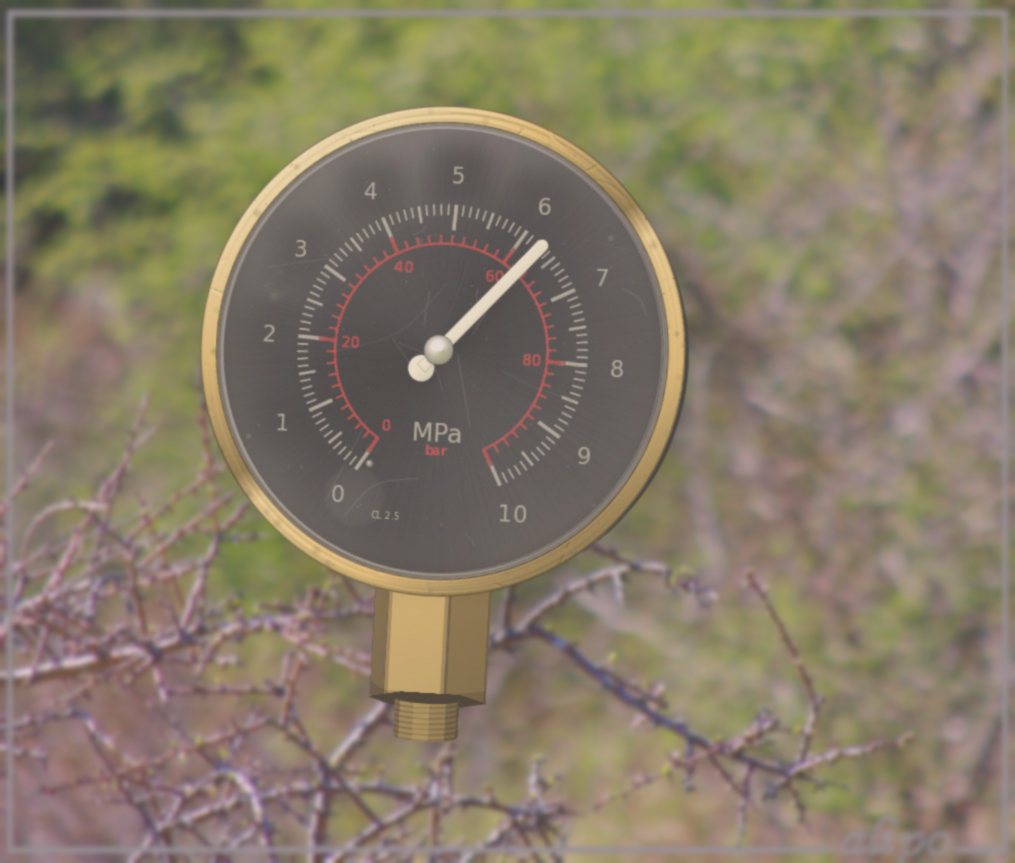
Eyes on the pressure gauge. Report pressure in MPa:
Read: 6.3 MPa
